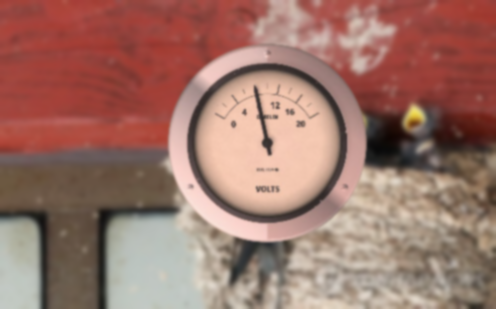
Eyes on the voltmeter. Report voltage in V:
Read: 8 V
